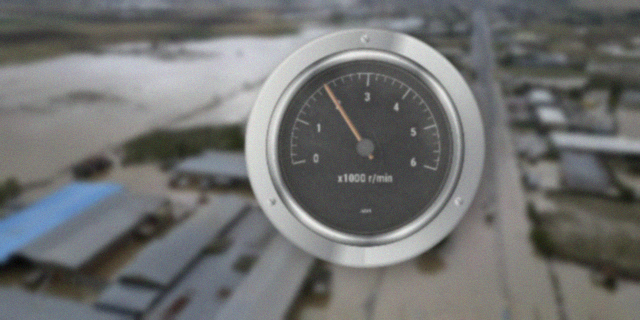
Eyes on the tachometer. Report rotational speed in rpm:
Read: 2000 rpm
